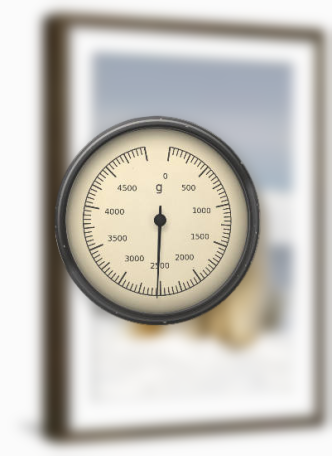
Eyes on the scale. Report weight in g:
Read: 2550 g
